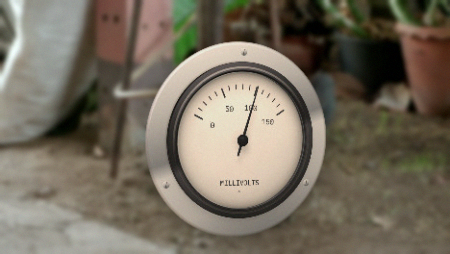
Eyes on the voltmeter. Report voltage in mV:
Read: 100 mV
